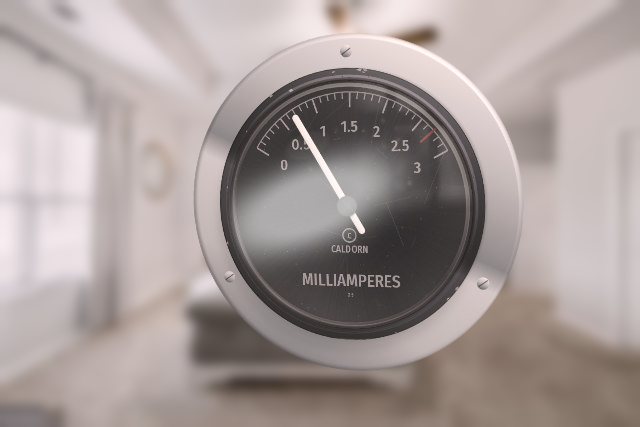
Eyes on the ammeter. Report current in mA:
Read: 0.7 mA
